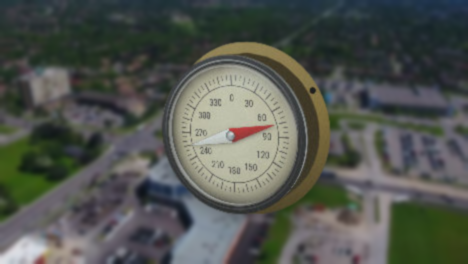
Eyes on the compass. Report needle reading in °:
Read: 75 °
